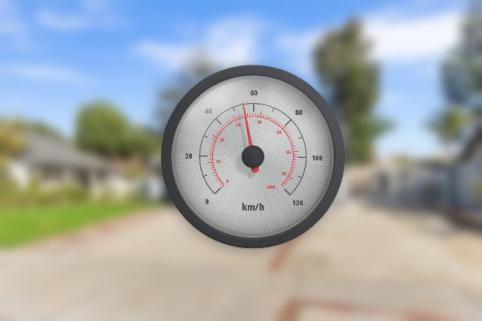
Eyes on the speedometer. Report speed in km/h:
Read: 55 km/h
